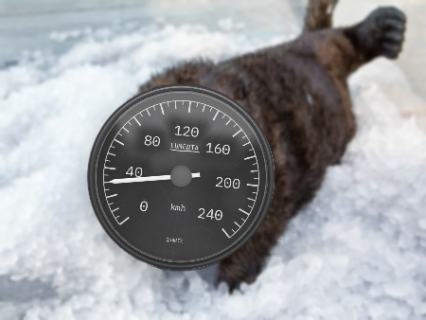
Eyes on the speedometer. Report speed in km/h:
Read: 30 km/h
